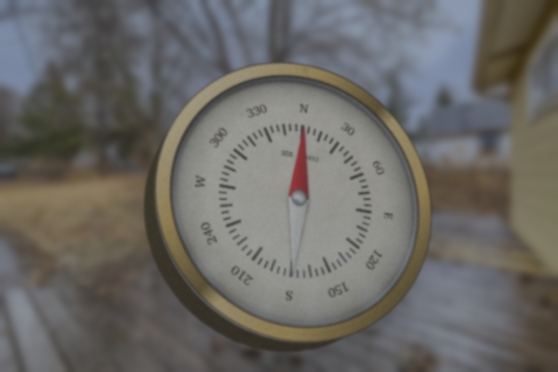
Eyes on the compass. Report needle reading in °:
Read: 0 °
